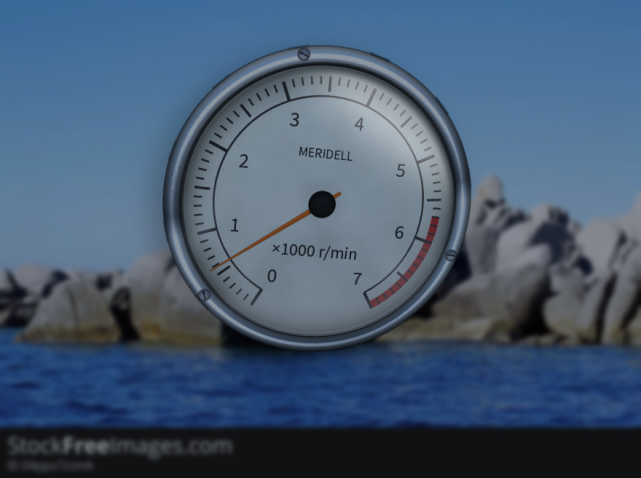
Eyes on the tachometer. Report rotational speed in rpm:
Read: 600 rpm
